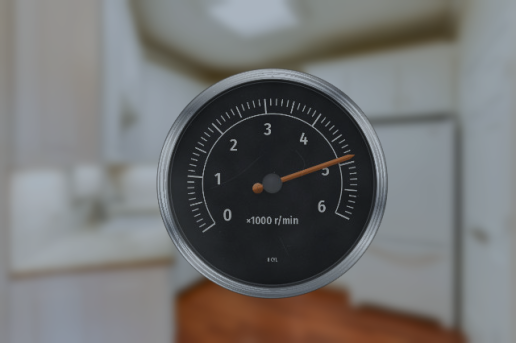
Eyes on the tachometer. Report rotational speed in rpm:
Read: 4900 rpm
